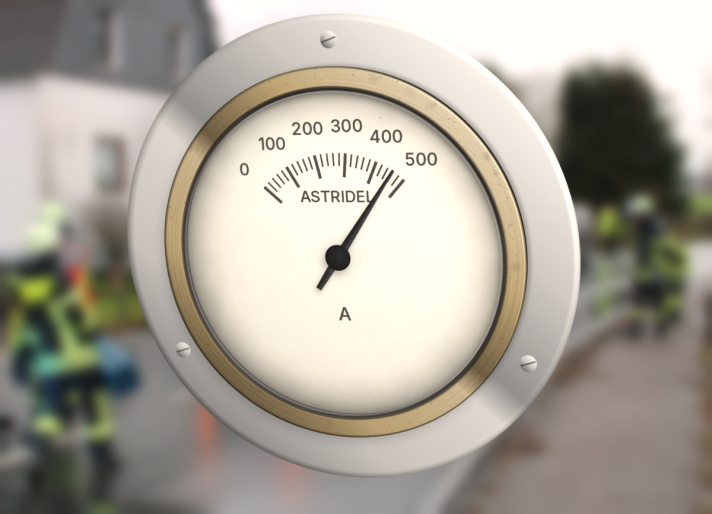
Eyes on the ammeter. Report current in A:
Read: 460 A
